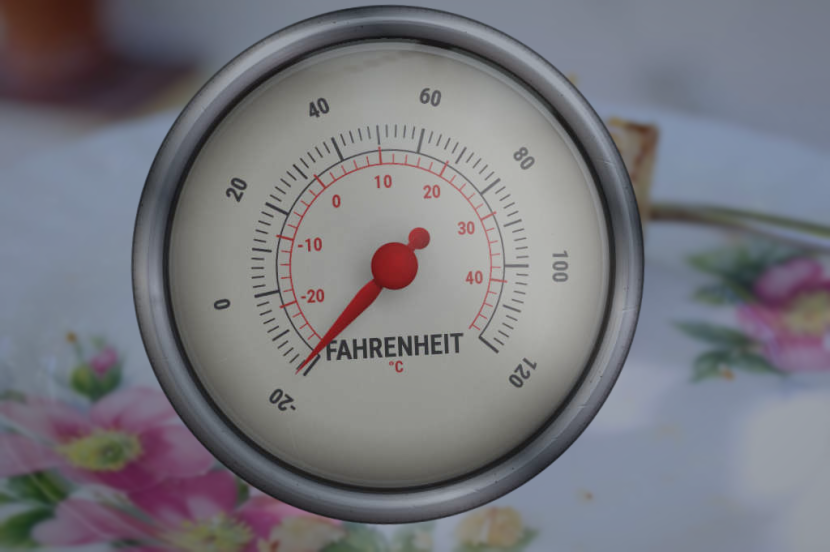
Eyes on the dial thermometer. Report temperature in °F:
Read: -18 °F
